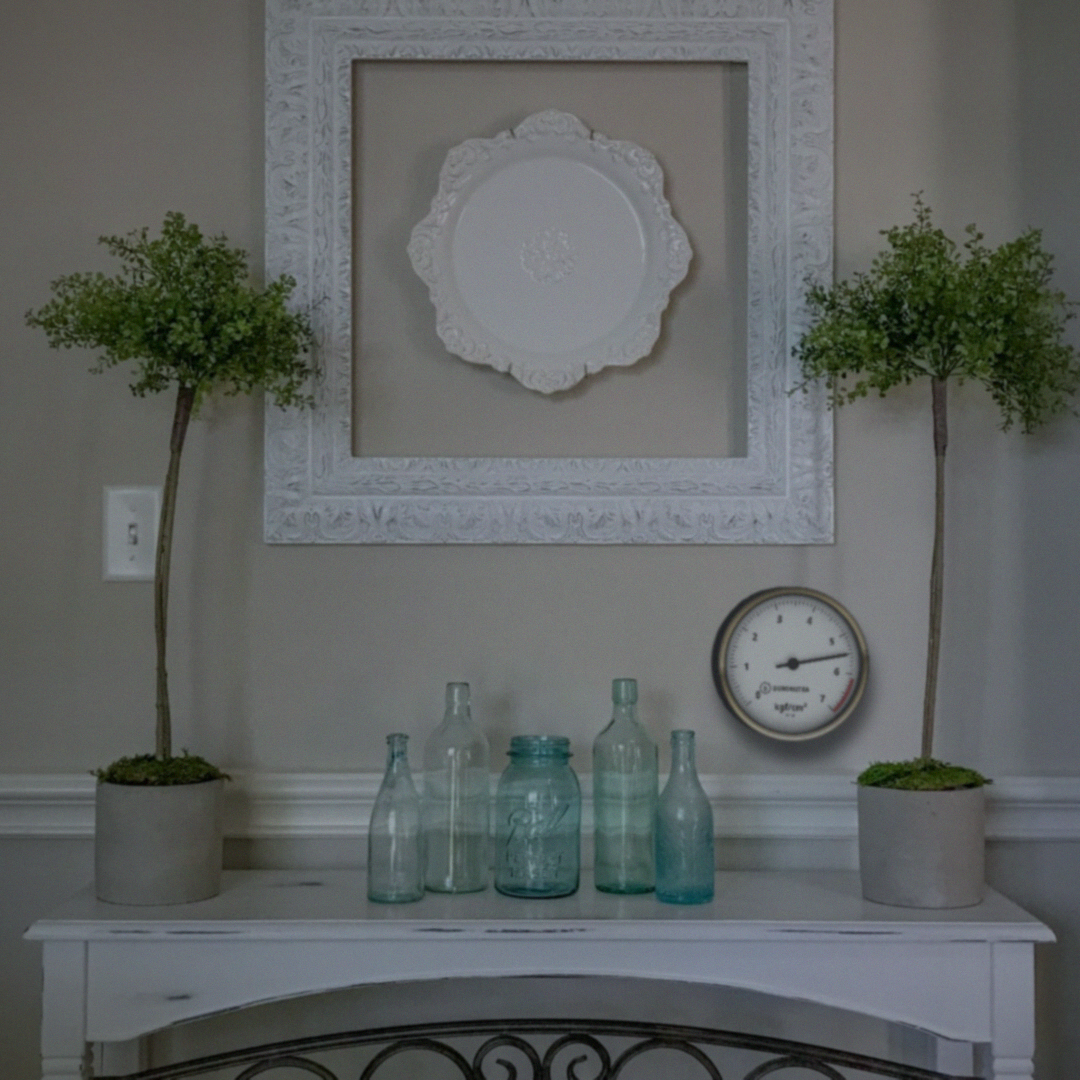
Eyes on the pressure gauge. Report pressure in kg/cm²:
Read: 5.5 kg/cm²
